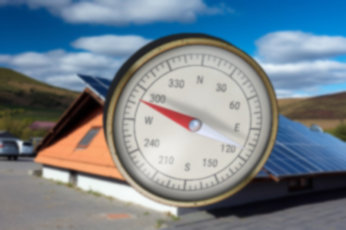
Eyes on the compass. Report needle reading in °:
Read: 290 °
